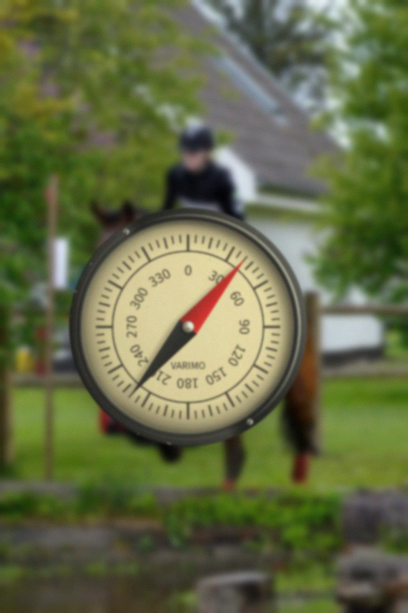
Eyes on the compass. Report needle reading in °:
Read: 40 °
